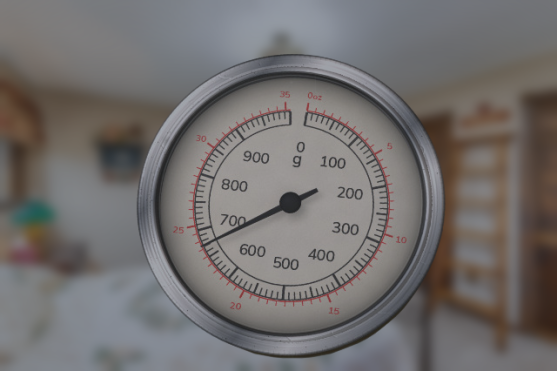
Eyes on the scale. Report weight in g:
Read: 670 g
